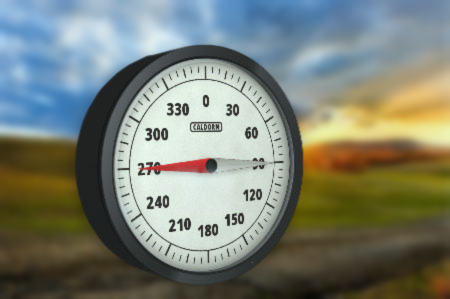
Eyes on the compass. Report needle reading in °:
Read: 270 °
